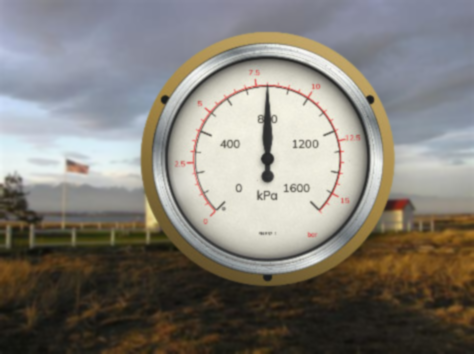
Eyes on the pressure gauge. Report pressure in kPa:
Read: 800 kPa
